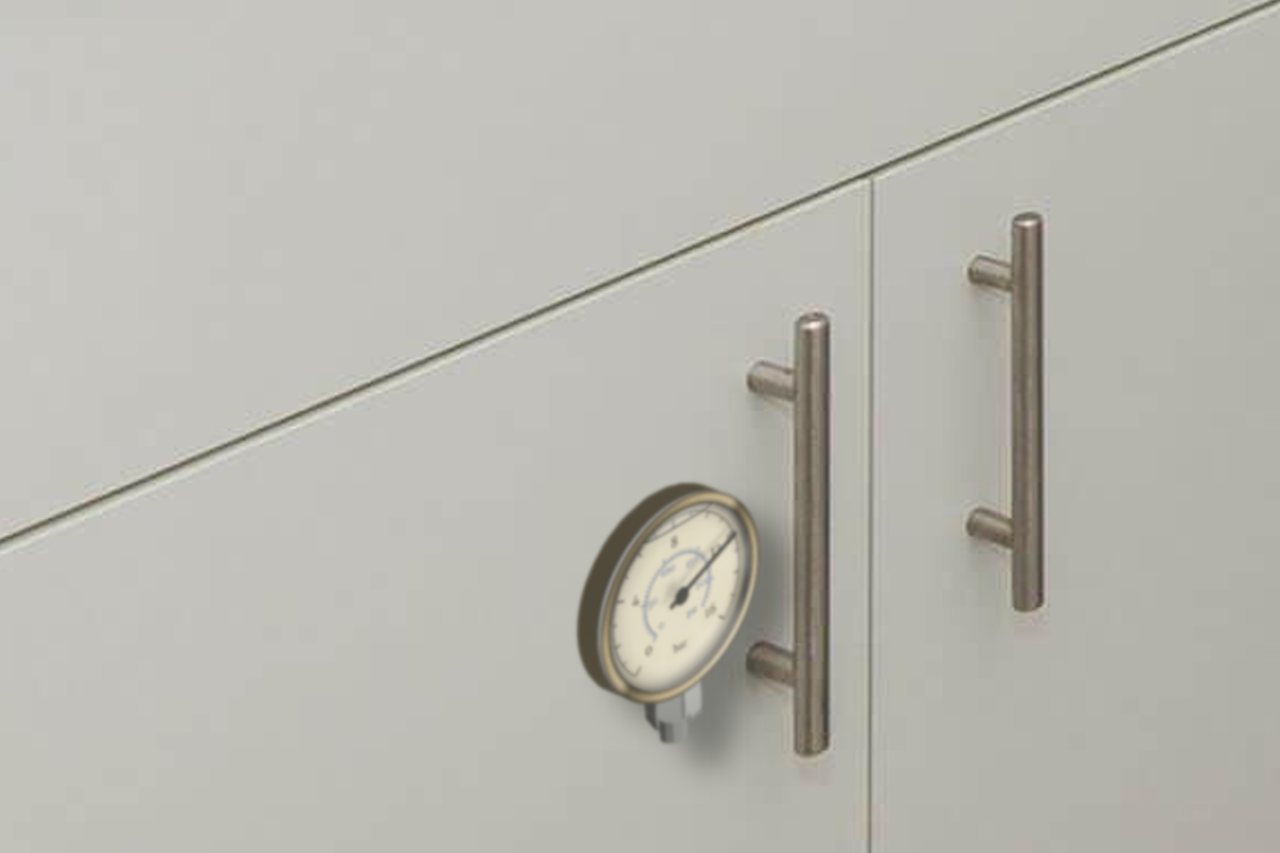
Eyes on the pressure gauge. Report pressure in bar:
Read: 12 bar
